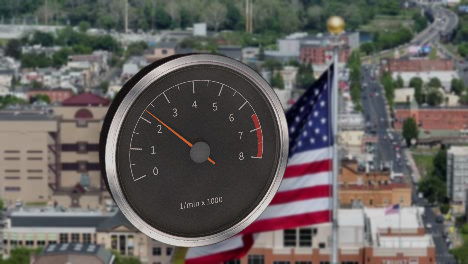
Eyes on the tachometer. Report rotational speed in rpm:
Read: 2250 rpm
